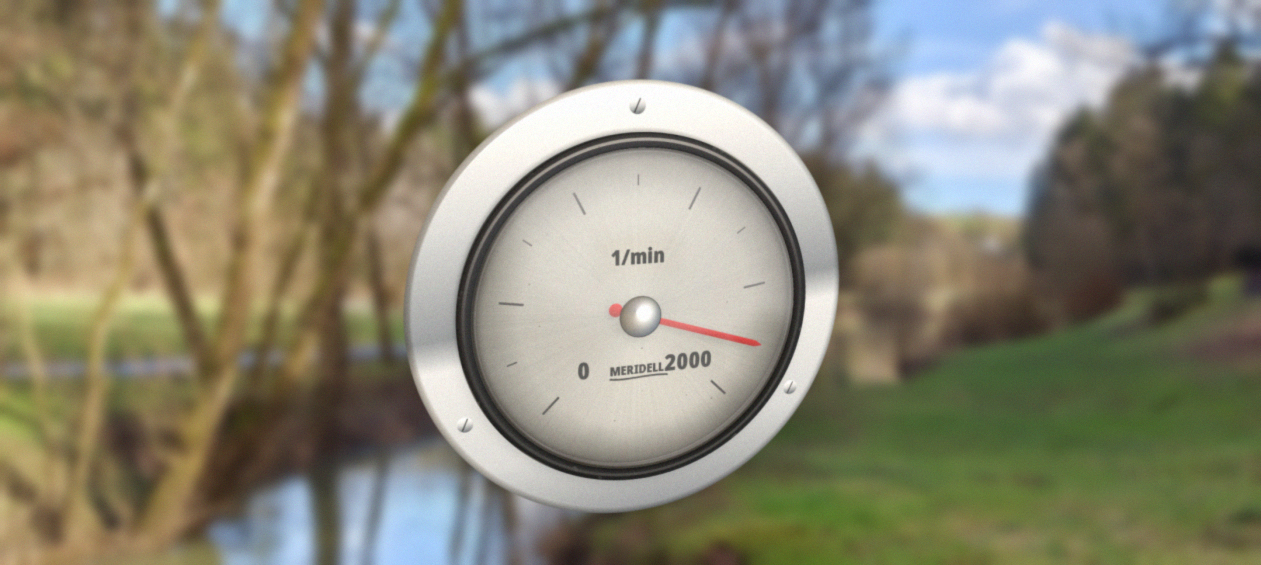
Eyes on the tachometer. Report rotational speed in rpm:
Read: 1800 rpm
